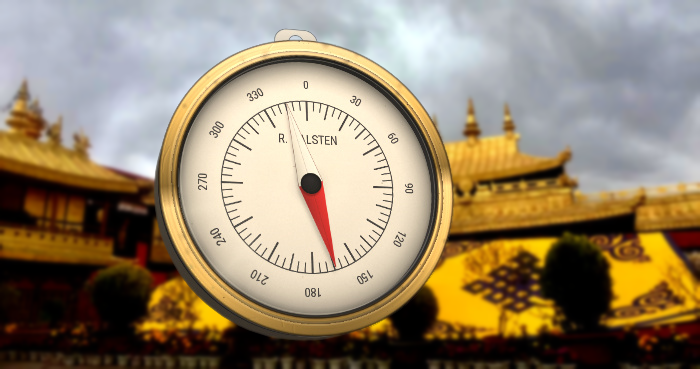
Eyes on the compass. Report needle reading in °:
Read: 165 °
